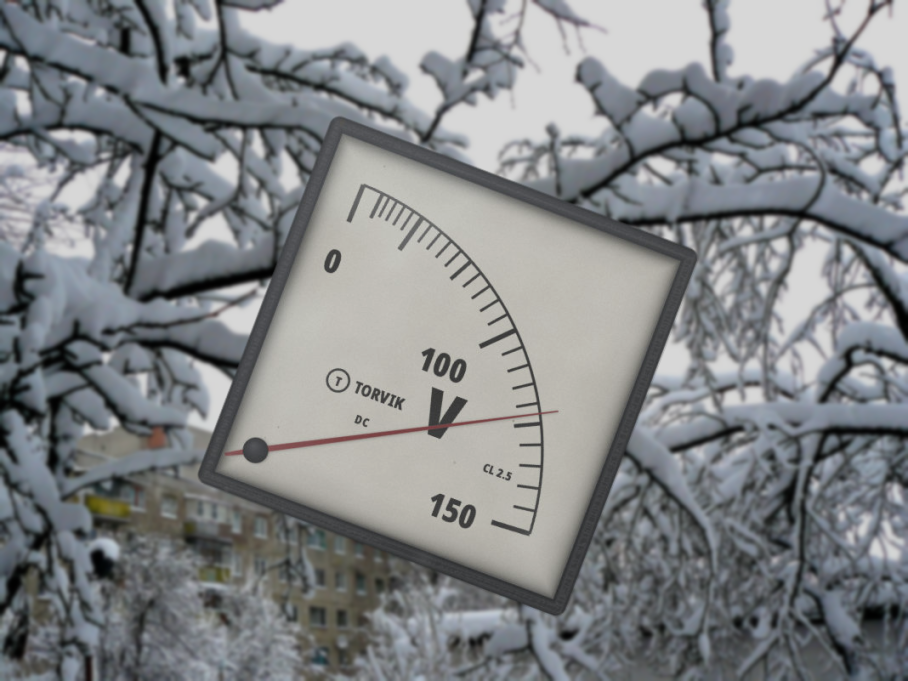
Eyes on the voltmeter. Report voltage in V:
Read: 122.5 V
